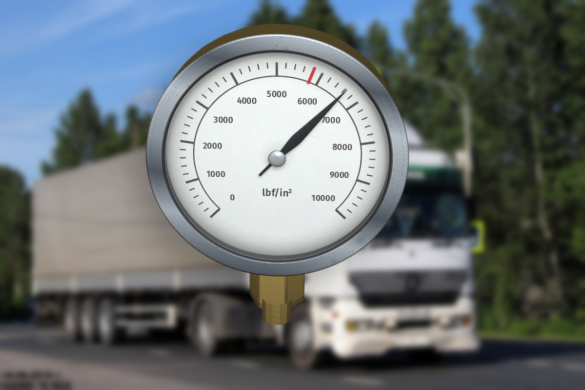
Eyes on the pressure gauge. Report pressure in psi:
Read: 6600 psi
